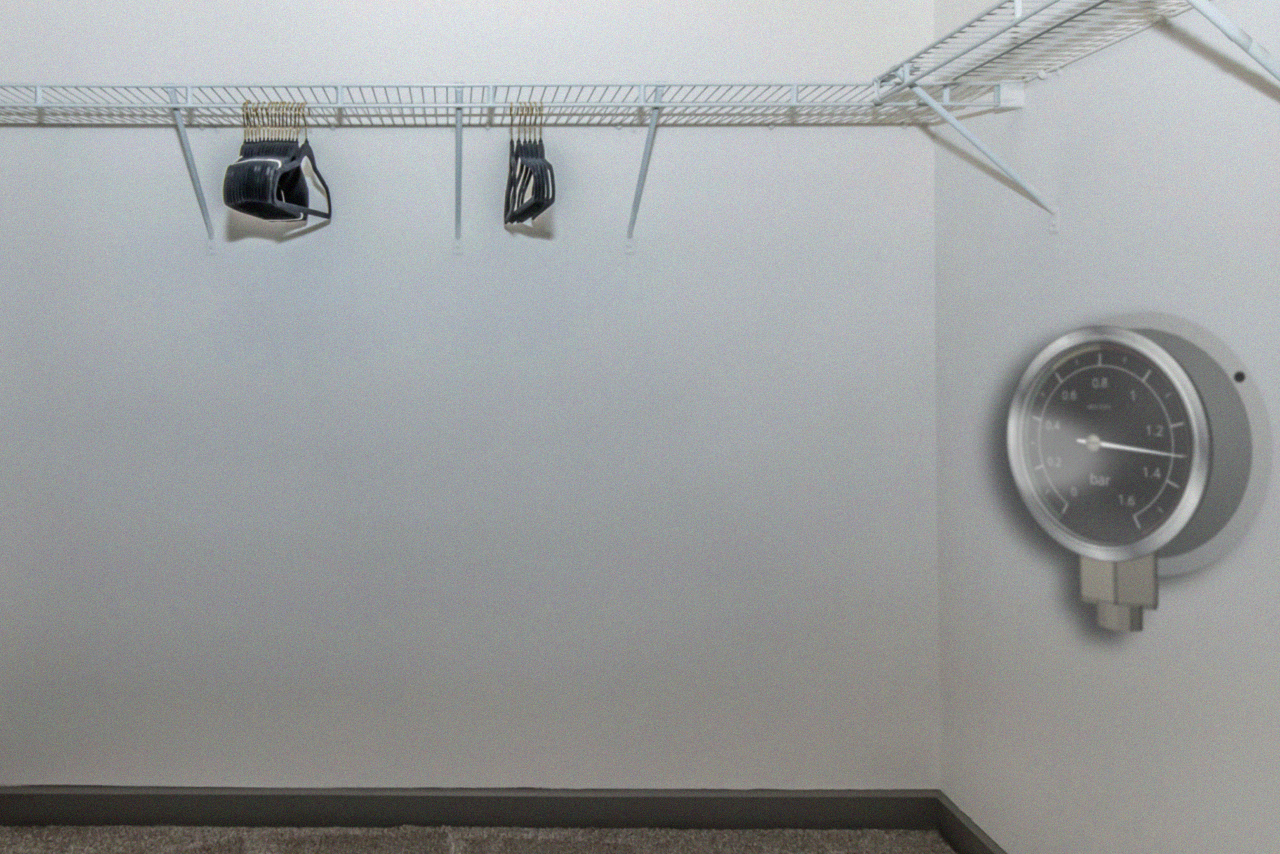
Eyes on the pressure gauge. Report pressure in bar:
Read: 1.3 bar
